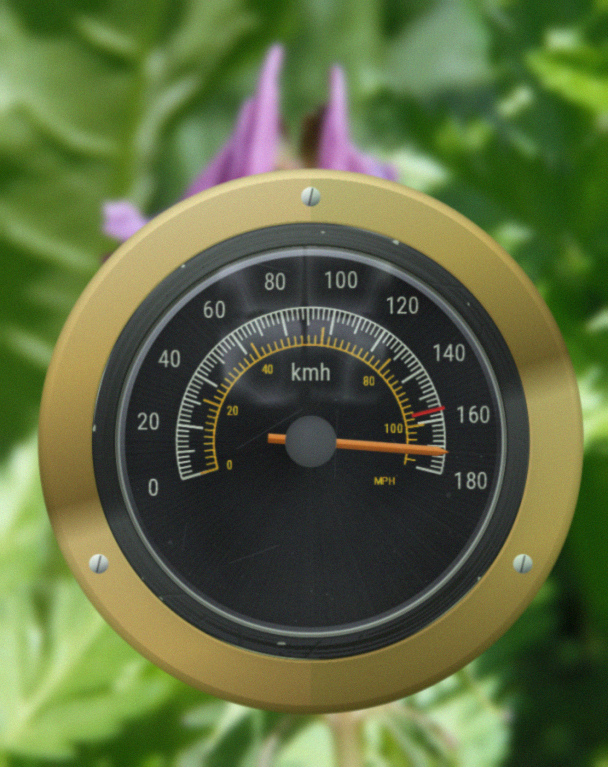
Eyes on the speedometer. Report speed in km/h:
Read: 172 km/h
